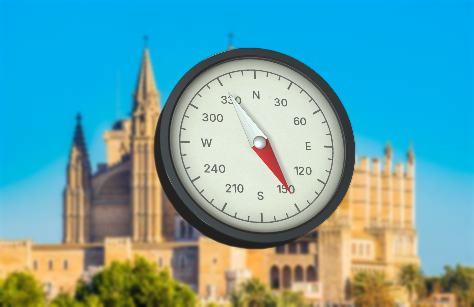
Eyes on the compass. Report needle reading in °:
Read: 150 °
